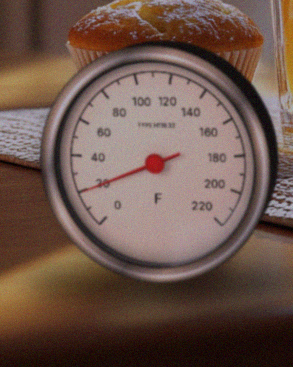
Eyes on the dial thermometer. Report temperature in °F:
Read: 20 °F
